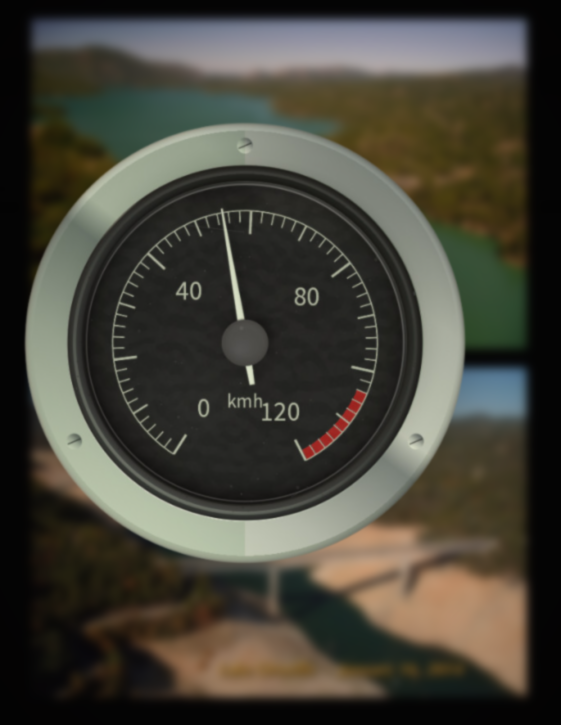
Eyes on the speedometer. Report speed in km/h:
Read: 55 km/h
